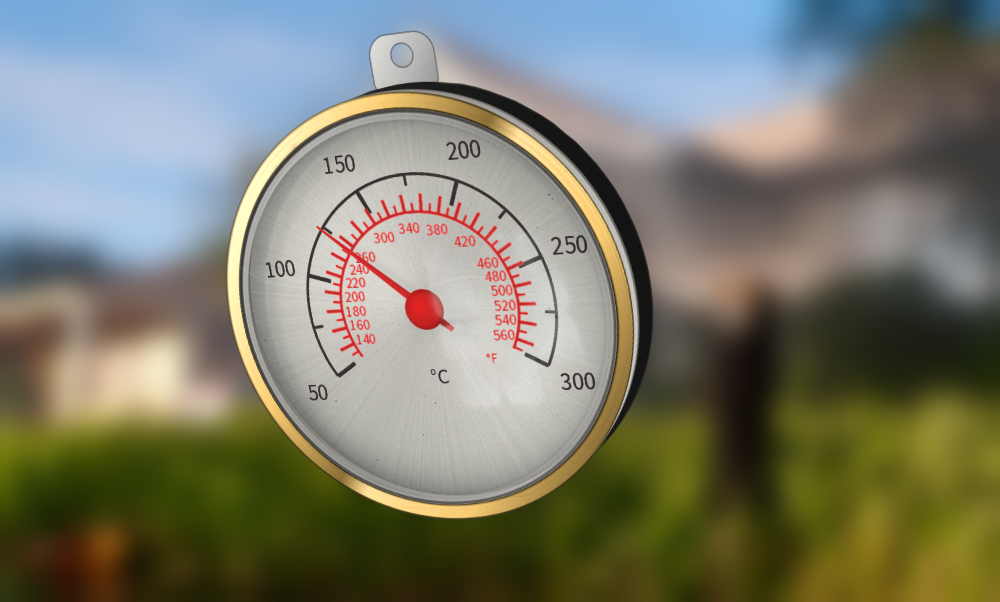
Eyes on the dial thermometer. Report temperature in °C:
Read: 125 °C
